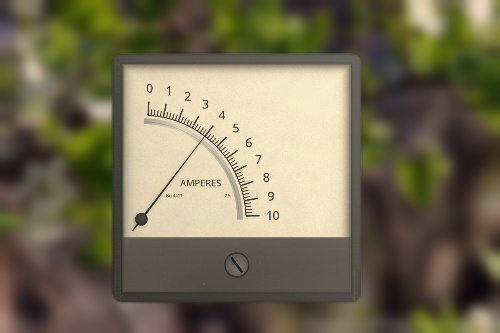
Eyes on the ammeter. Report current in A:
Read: 4 A
